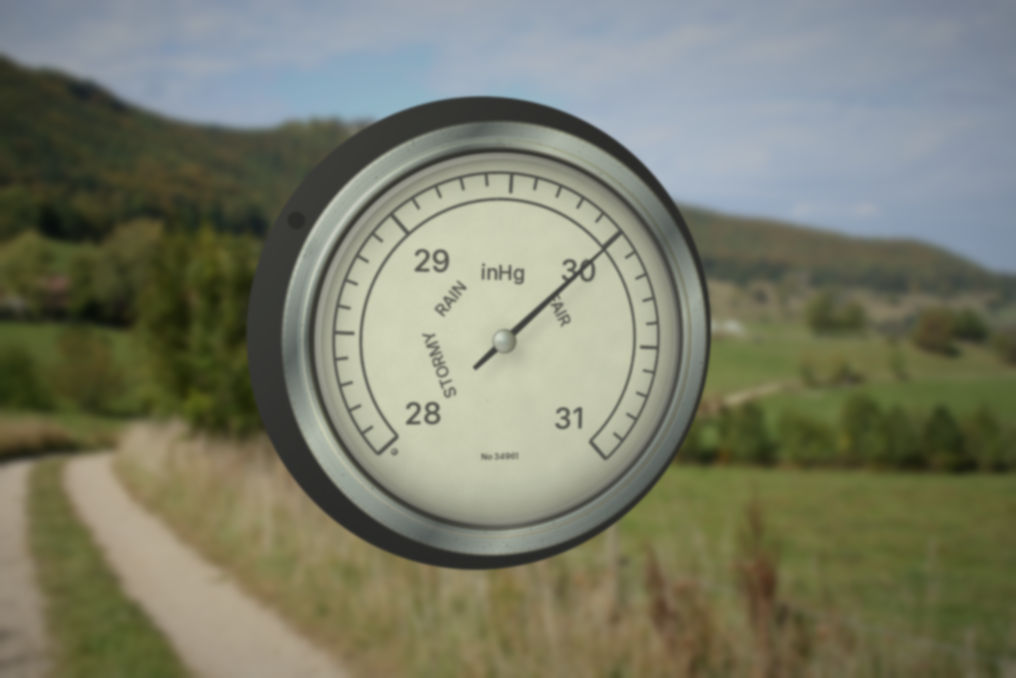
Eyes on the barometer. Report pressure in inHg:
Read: 30 inHg
